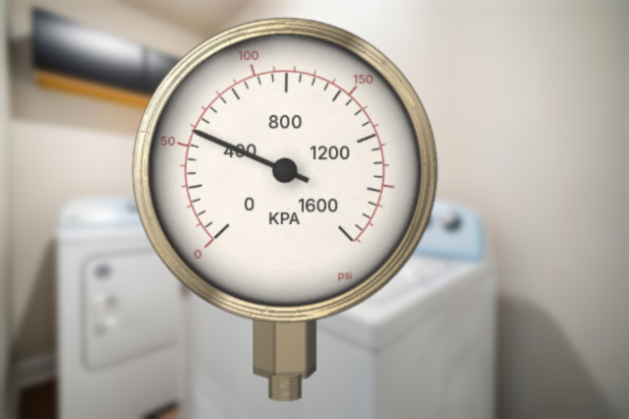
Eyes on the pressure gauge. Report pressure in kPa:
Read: 400 kPa
